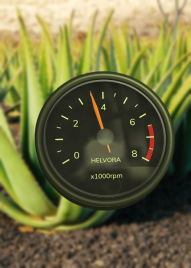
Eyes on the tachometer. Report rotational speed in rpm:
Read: 3500 rpm
